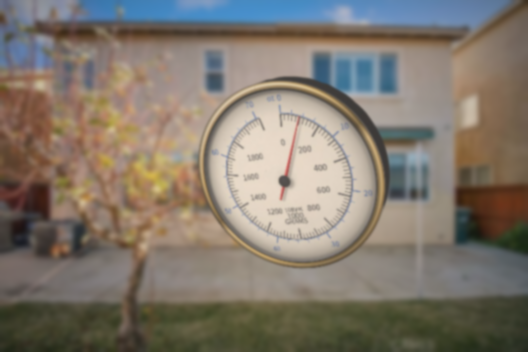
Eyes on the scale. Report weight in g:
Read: 100 g
